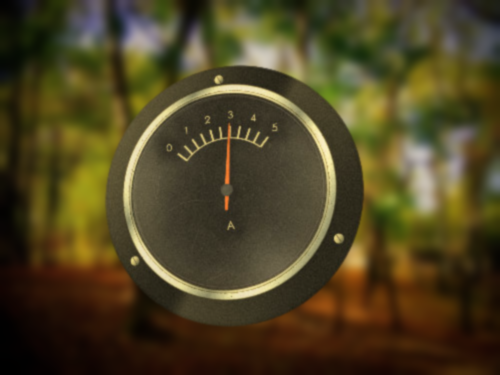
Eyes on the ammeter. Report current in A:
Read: 3 A
